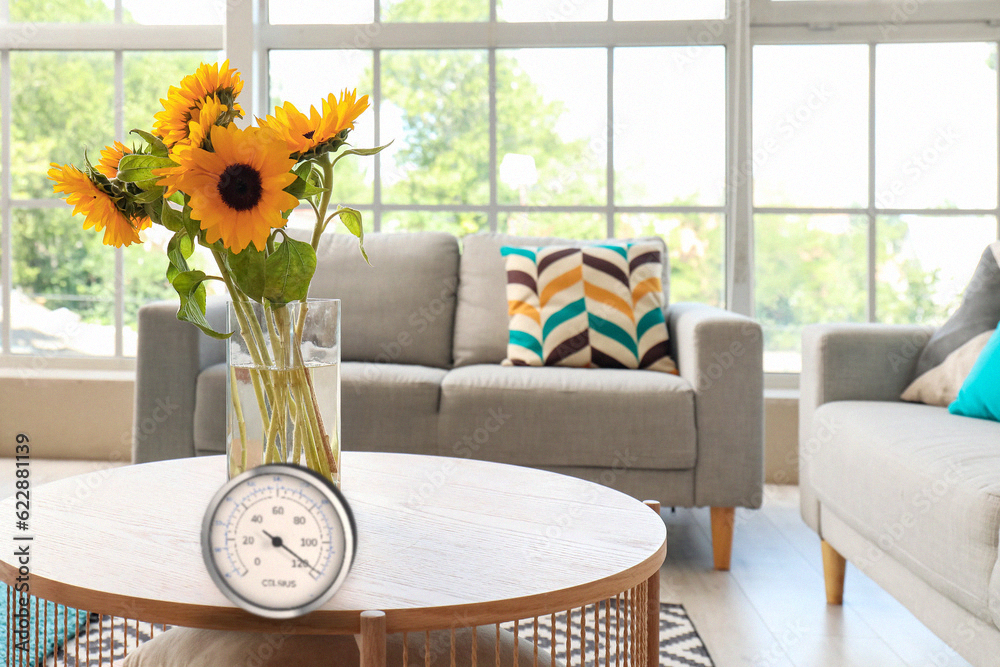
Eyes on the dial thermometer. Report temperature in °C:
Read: 116 °C
